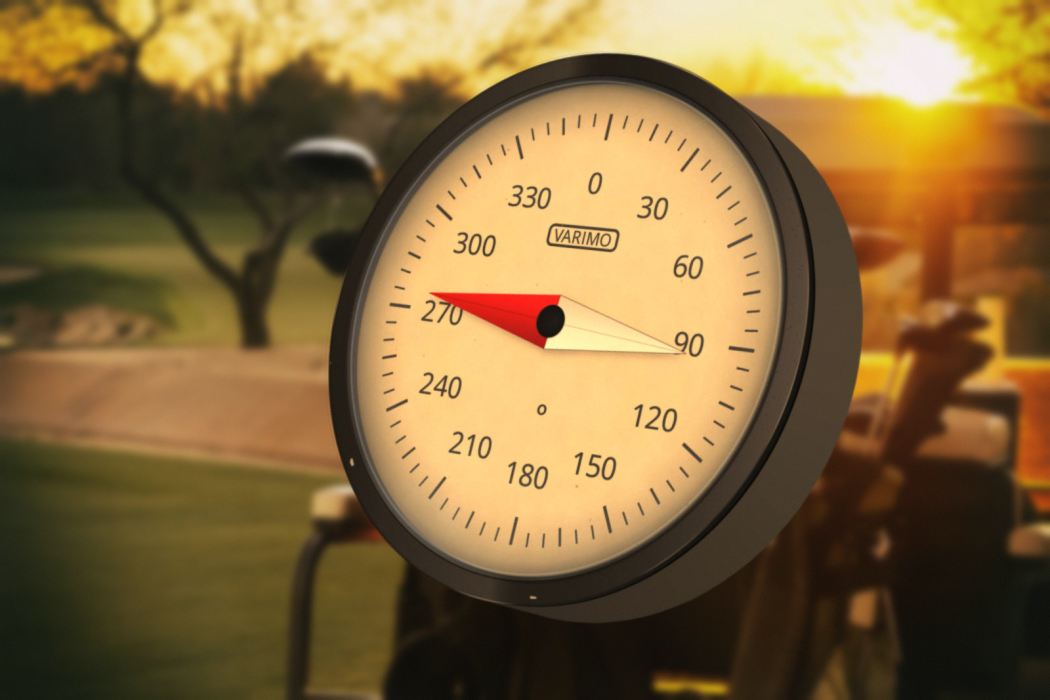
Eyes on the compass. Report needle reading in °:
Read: 275 °
